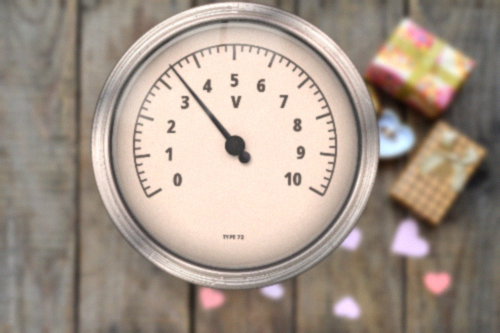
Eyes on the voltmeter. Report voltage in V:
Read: 3.4 V
